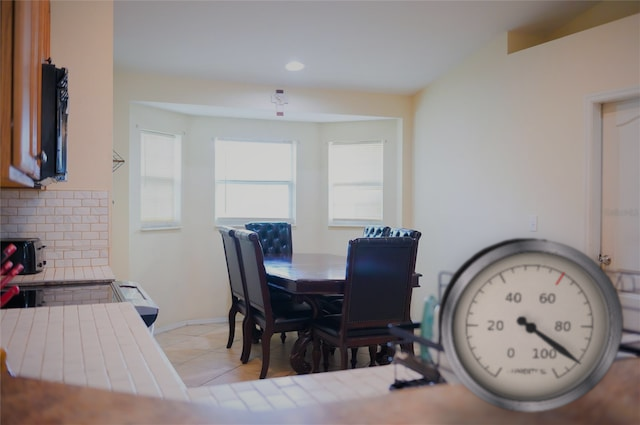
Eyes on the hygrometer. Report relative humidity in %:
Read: 92 %
